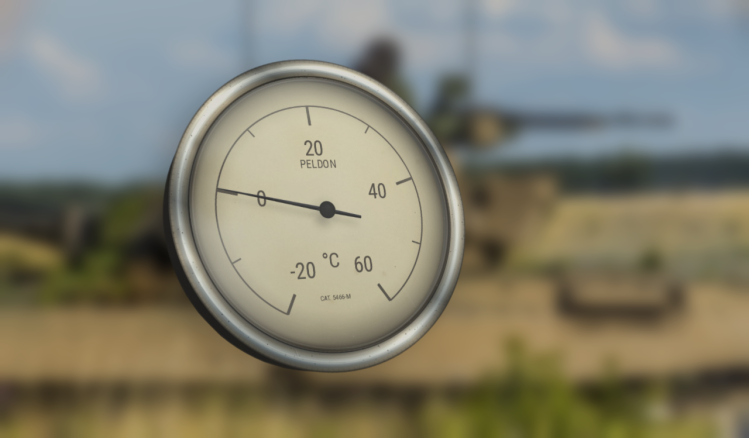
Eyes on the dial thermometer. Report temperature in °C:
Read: 0 °C
